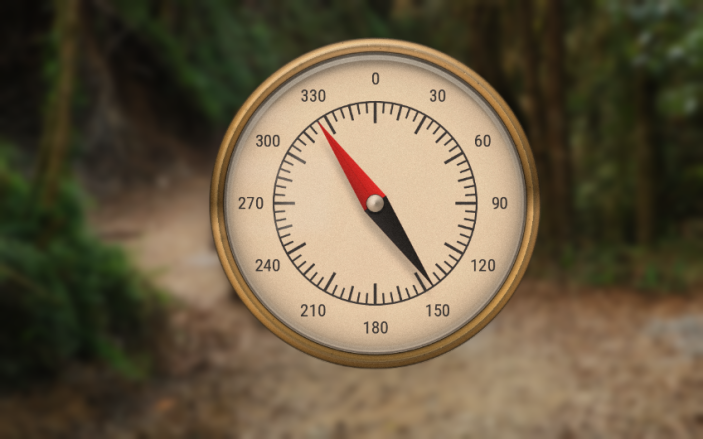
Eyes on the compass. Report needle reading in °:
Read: 325 °
